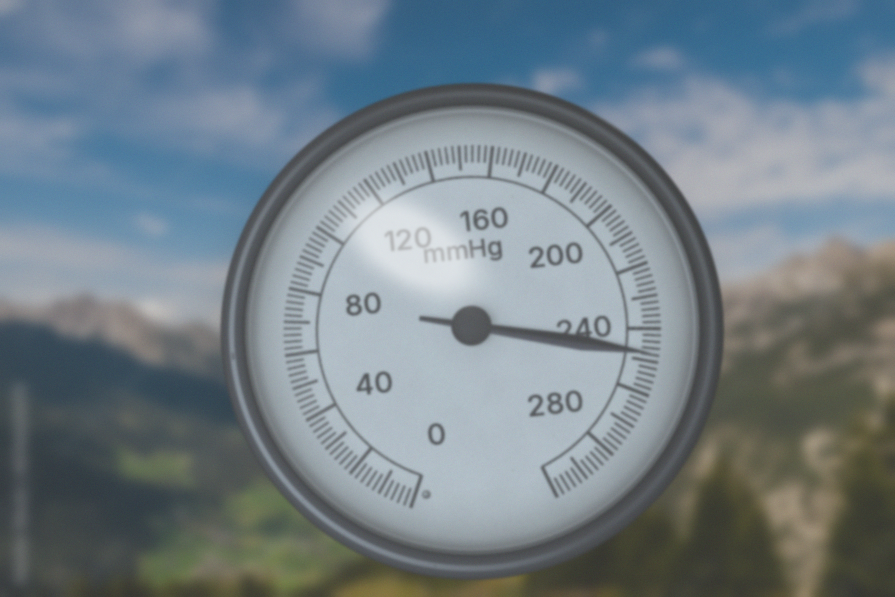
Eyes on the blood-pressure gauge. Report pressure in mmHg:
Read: 248 mmHg
